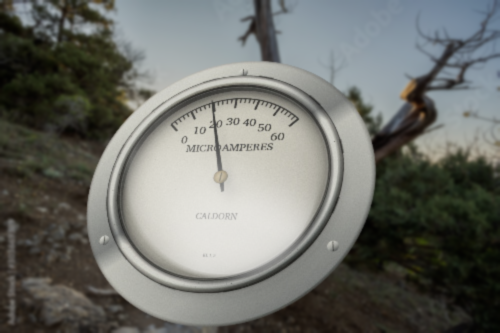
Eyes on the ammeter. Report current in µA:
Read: 20 µA
